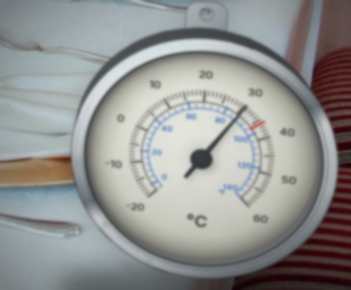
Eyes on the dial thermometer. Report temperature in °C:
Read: 30 °C
